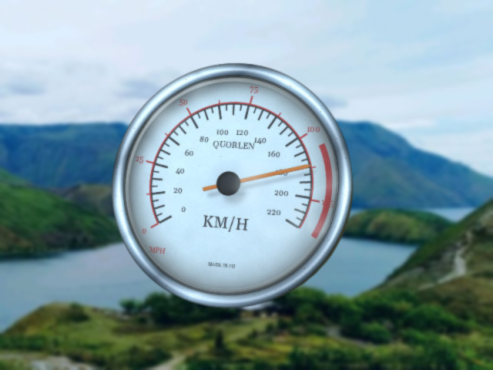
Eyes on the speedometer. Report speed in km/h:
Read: 180 km/h
